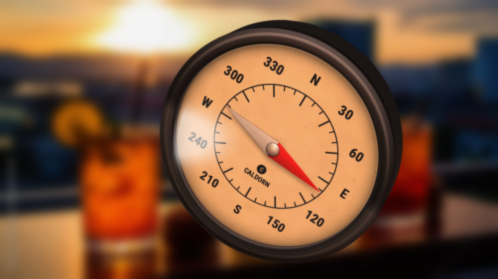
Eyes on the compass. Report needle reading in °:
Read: 100 °
